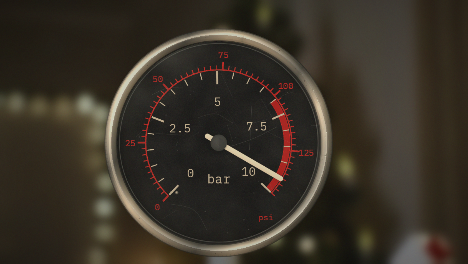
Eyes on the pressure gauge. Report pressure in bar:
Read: 9.5 bar
